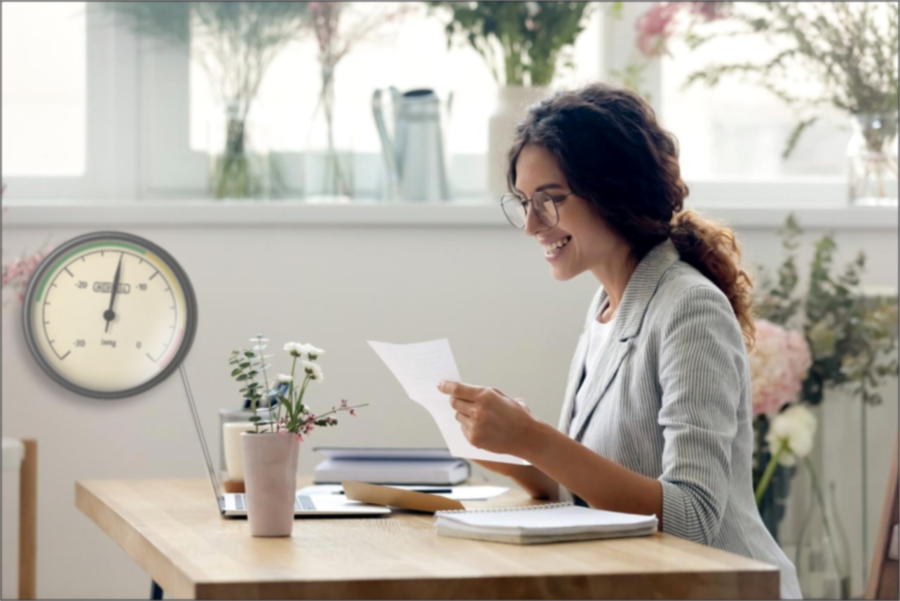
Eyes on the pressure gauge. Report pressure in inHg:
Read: -14 inHg
